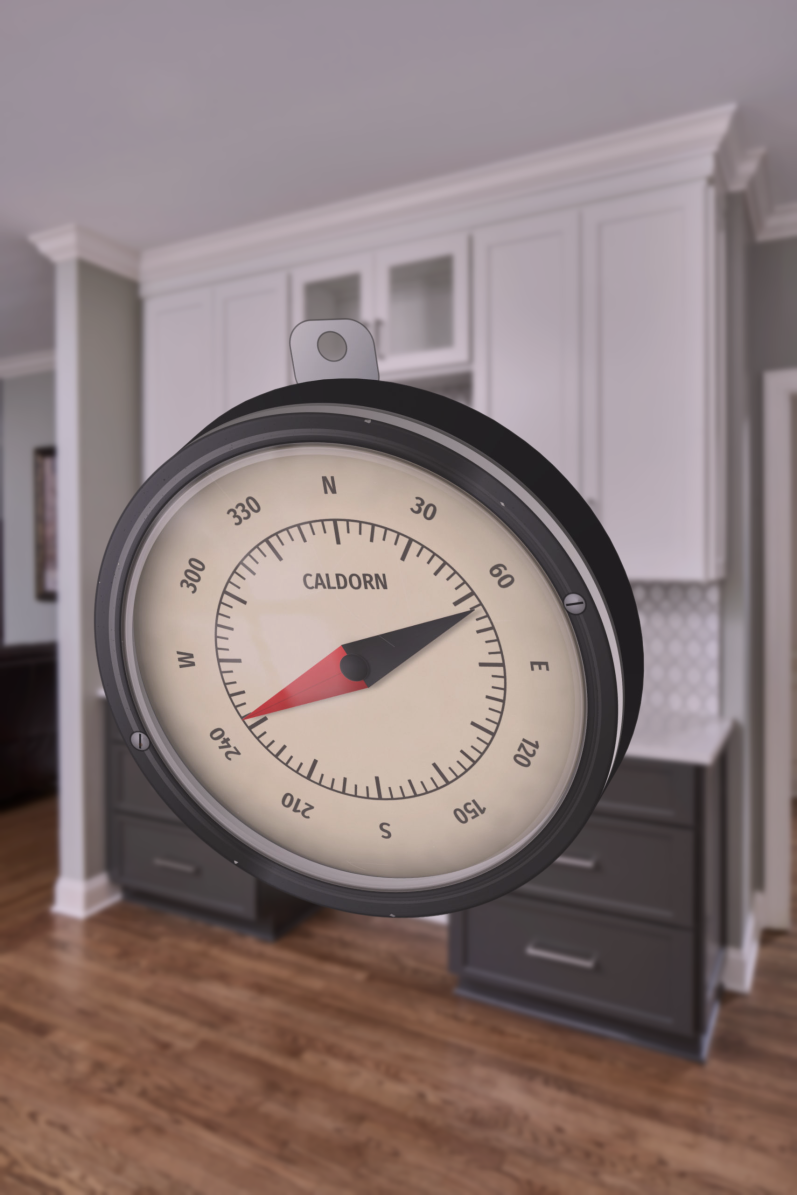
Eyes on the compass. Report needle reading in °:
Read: 245 °
